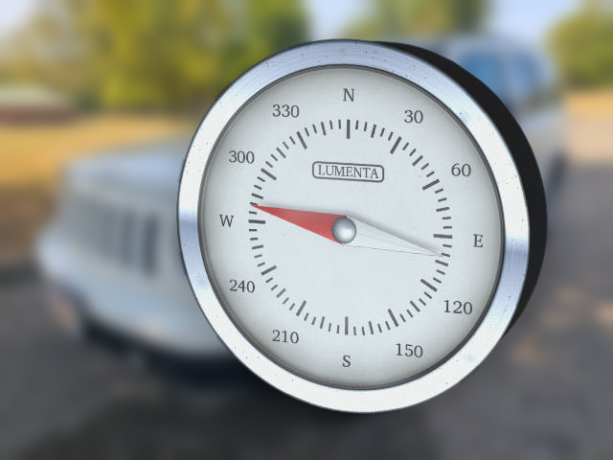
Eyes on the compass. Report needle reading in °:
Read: 280 °
